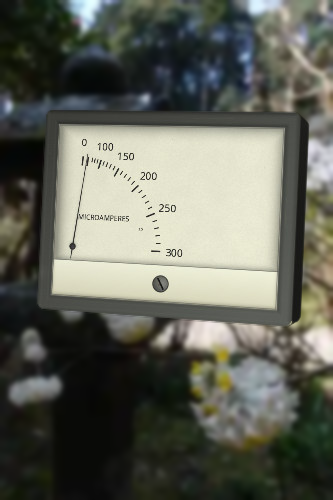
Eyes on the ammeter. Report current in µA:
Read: 50 µA
